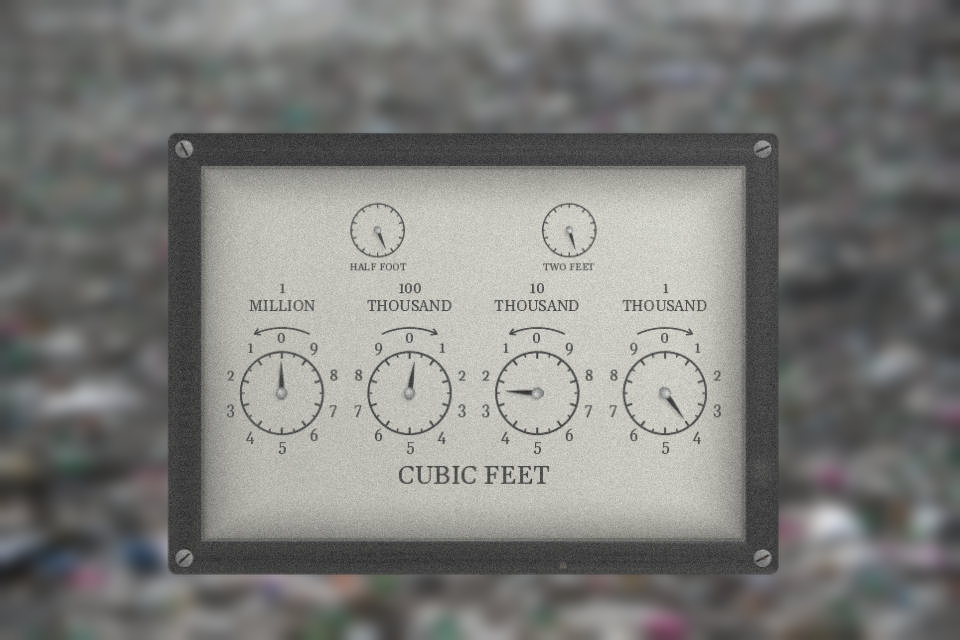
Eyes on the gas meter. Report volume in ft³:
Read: 2400 ft³
